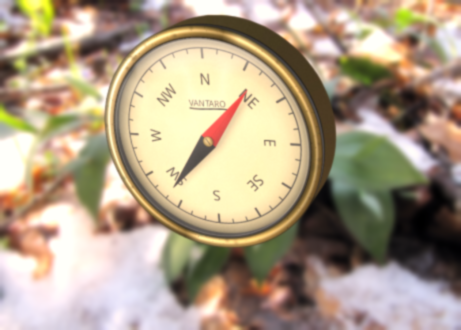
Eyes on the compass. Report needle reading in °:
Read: 40 °
